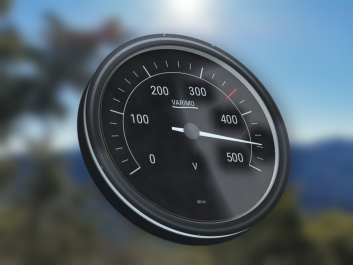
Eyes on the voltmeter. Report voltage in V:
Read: 460 V
